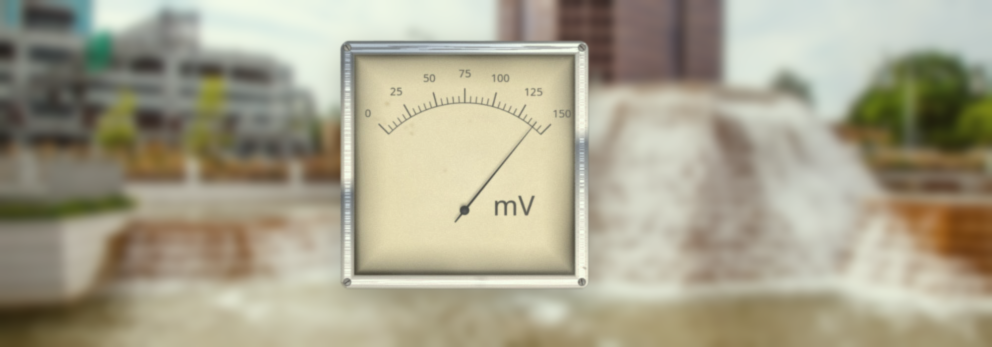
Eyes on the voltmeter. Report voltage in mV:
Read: 140 mV
